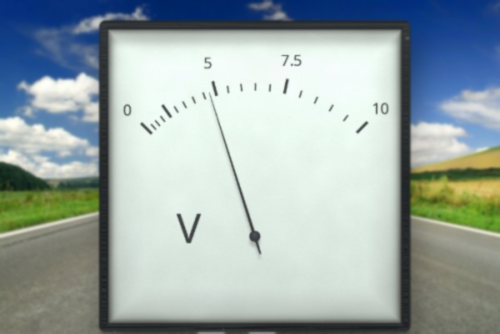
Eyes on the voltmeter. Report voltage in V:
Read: 4.75 V
